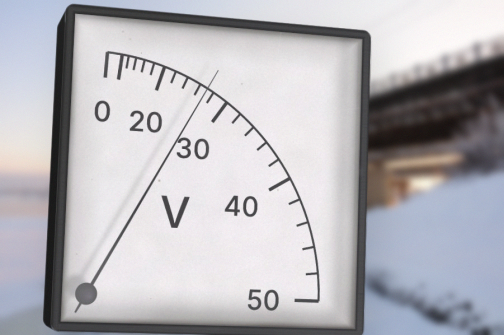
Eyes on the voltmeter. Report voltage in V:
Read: 27 V
